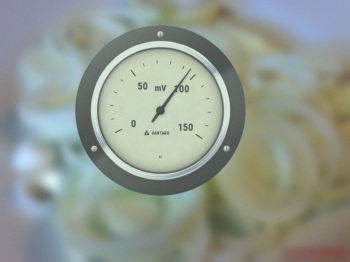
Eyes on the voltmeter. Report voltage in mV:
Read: 95 mV
